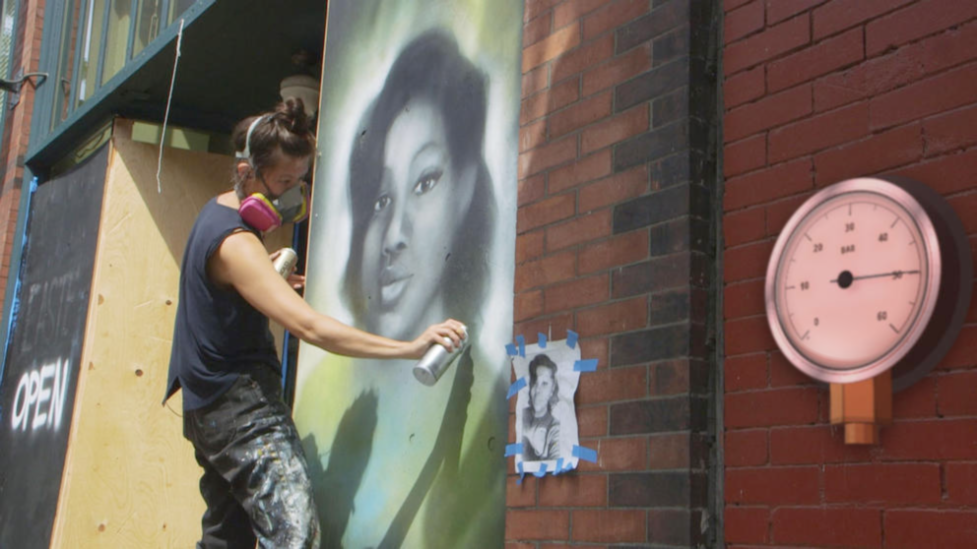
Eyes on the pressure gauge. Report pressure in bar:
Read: 50 bar
